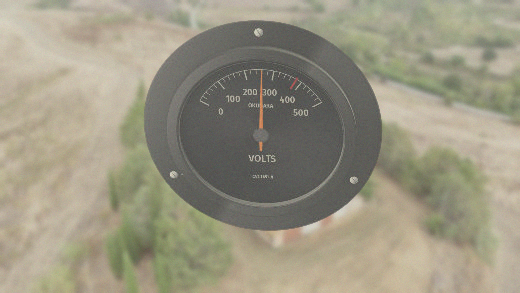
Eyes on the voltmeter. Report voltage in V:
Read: 260 V
